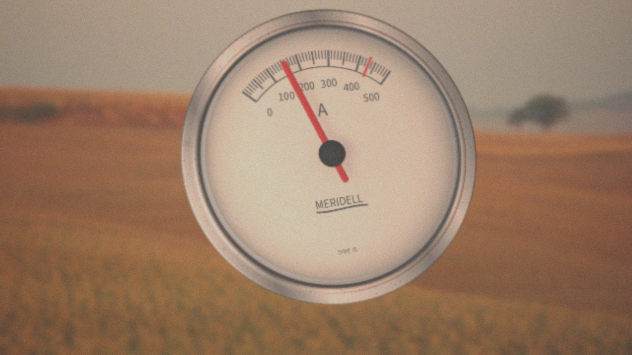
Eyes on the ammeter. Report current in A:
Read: 150 A
